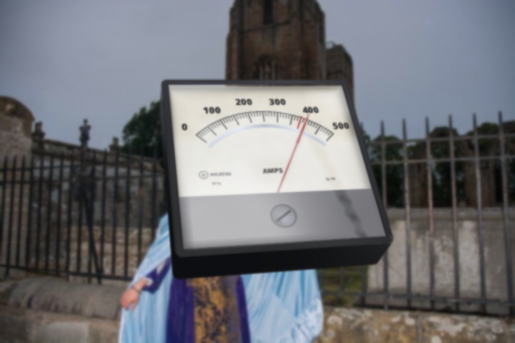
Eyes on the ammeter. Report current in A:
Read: 400 A
